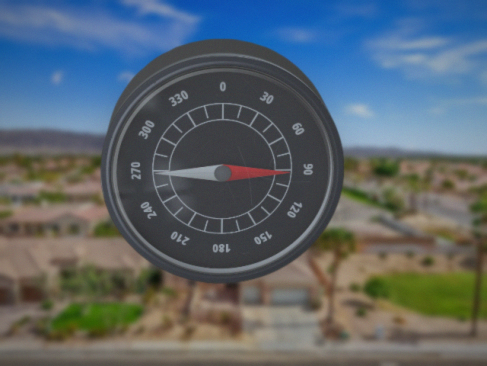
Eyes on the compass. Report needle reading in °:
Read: 90 °
